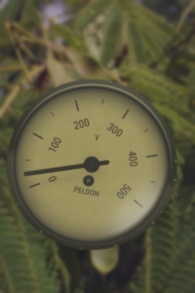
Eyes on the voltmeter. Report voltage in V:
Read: 25 V
